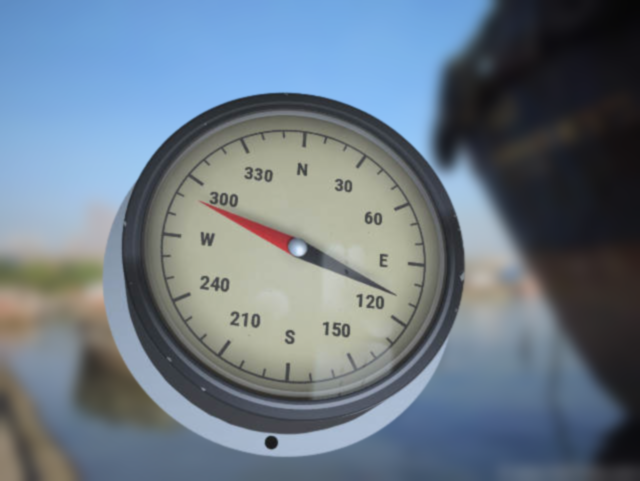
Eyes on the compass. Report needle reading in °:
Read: 290 °
